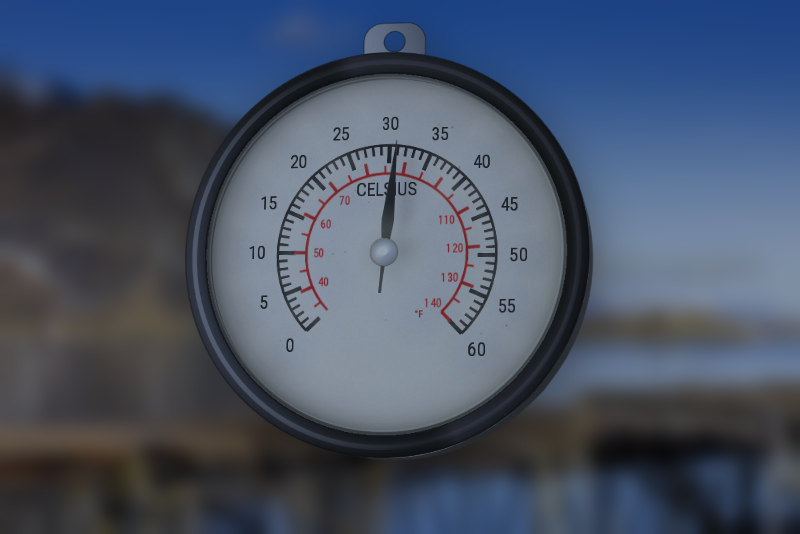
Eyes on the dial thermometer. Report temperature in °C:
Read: 31 °C
